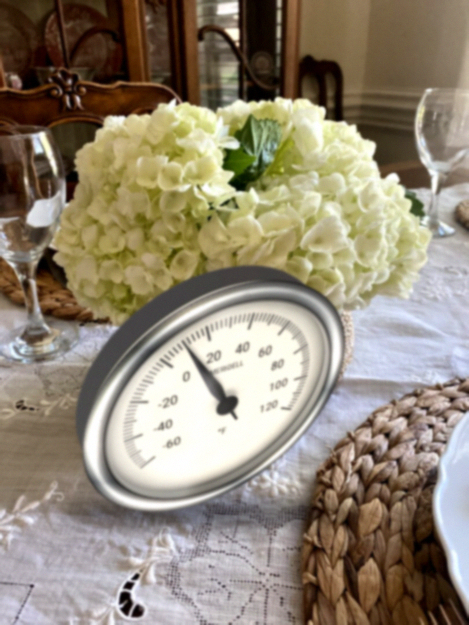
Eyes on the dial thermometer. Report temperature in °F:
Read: 10 °F
